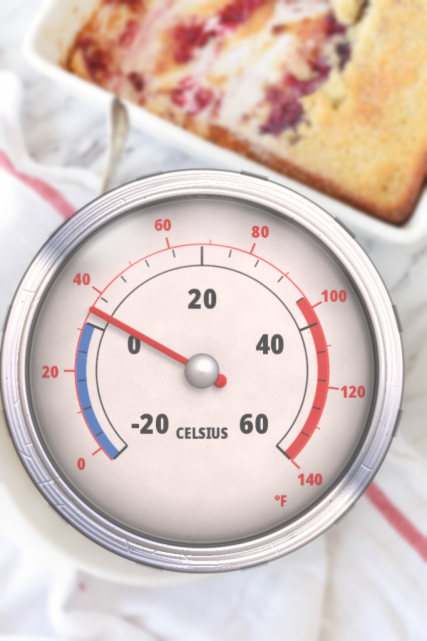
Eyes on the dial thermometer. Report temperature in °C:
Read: 2 °C
